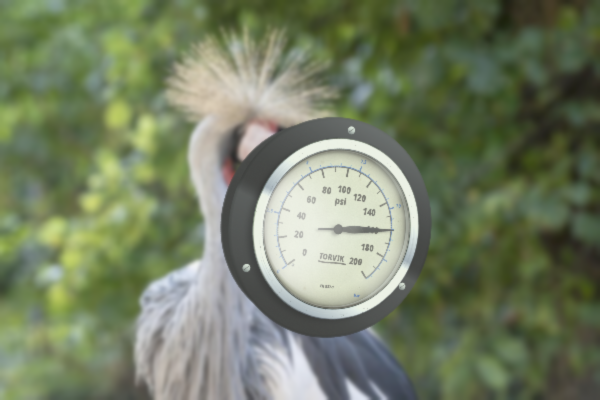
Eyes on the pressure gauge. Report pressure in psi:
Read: 160 psi
